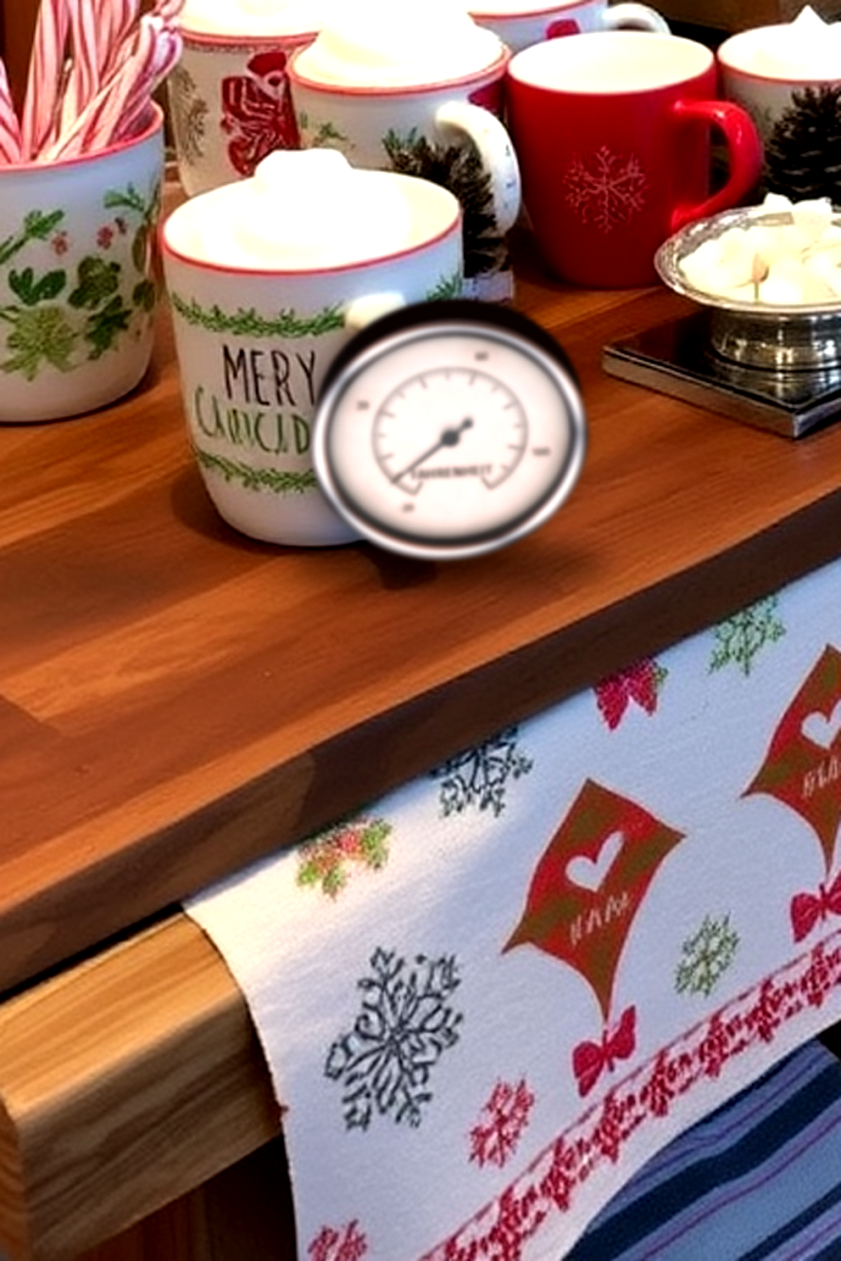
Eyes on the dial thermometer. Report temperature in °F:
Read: -10 °F
